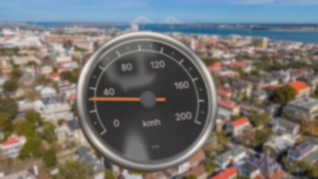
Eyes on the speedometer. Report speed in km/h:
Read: 30 km/h
